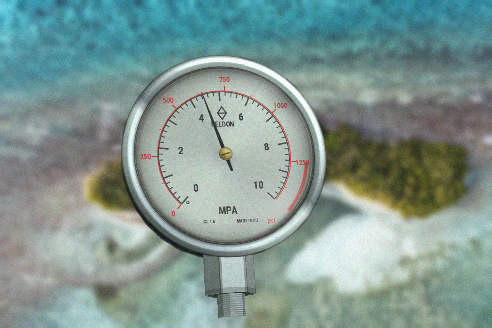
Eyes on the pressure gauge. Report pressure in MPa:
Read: 4.4 MPa
